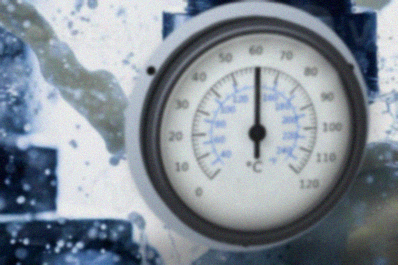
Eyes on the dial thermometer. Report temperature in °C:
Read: 60 °C
